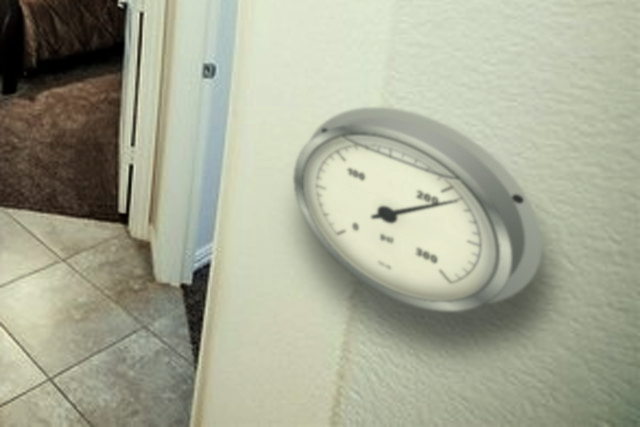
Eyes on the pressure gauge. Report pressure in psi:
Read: 210 psi
